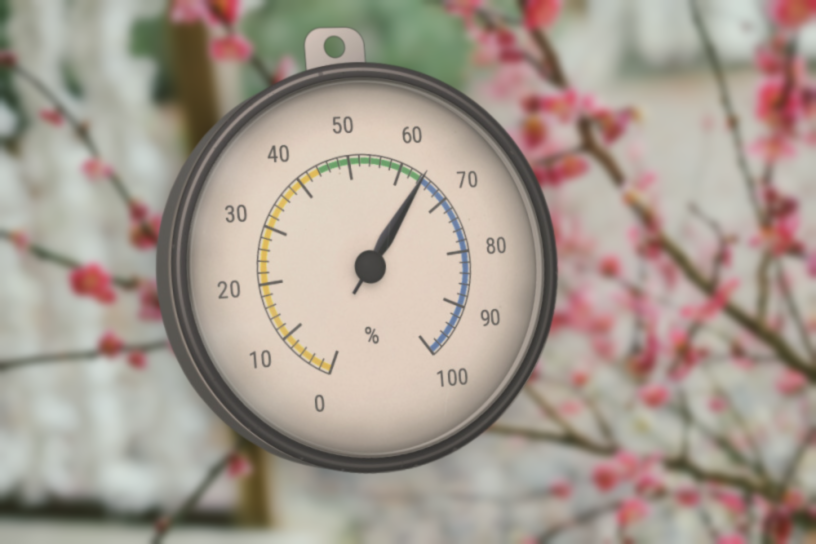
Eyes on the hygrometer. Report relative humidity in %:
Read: 64 %
